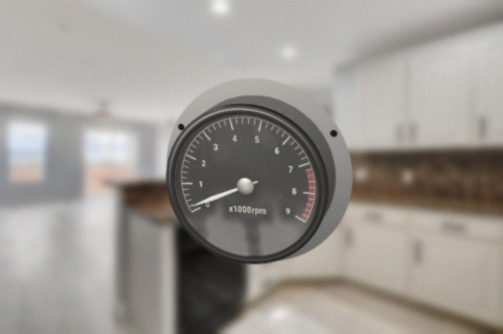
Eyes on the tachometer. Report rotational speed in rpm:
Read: 200 rpm
